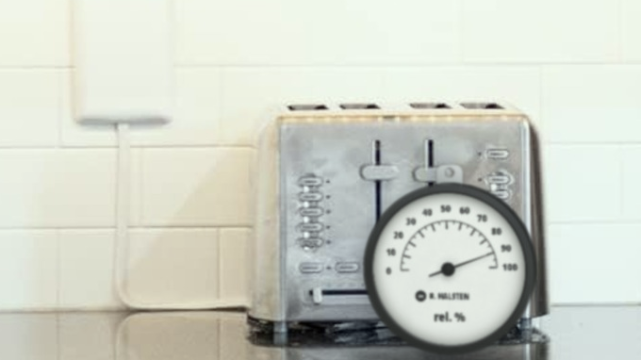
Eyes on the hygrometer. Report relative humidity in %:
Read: 90 %
